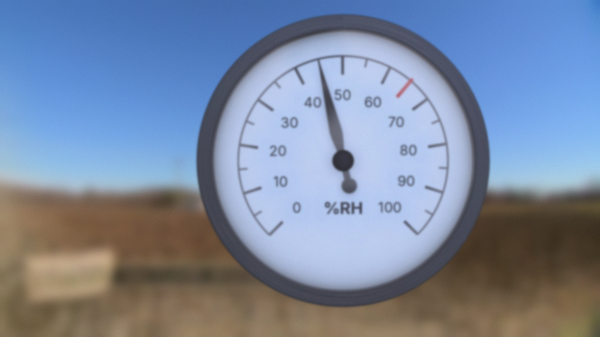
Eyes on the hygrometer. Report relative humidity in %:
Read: 45 %
